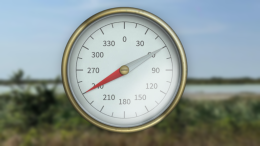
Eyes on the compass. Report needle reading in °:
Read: 240 °
